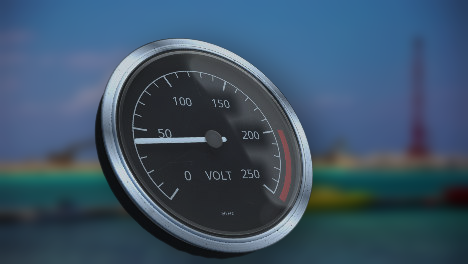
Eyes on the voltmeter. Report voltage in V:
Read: 40 V
